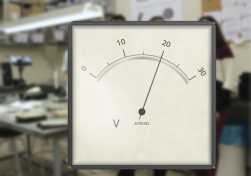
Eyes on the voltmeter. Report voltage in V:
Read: 20 V
